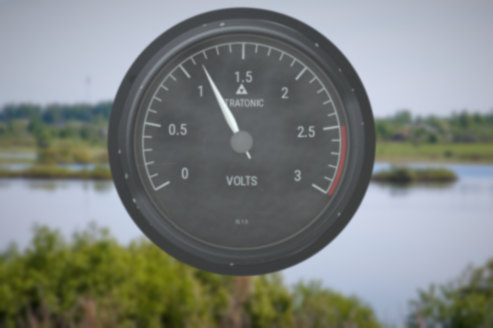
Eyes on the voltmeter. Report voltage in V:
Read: 1.15 V
